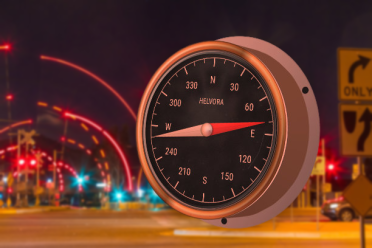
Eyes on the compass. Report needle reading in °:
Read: 80 °
